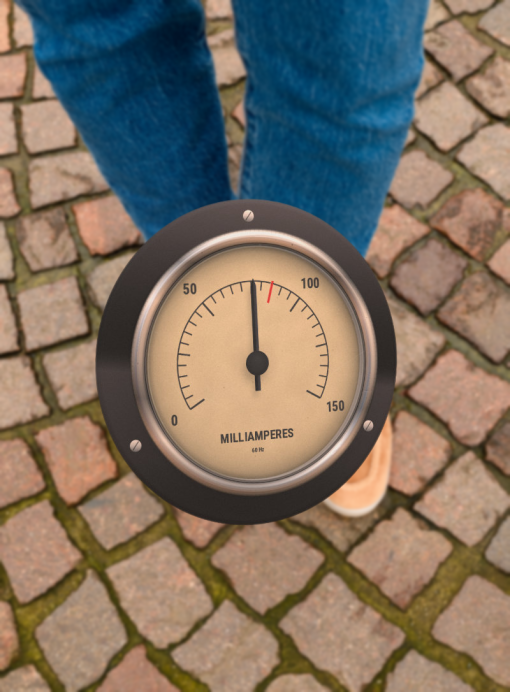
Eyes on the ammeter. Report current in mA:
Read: 75 mA
